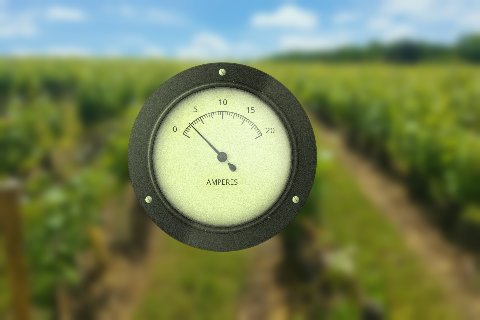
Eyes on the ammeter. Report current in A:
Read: 2.5 A
